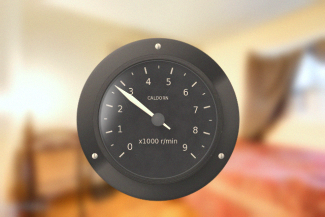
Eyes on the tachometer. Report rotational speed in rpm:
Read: 2750 rpm
